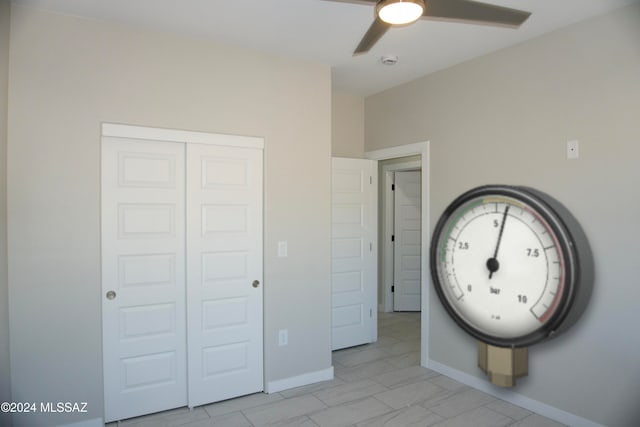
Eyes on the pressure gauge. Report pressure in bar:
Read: 5.5 bar
